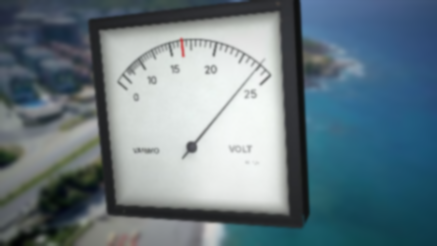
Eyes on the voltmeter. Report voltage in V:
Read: 24 V
